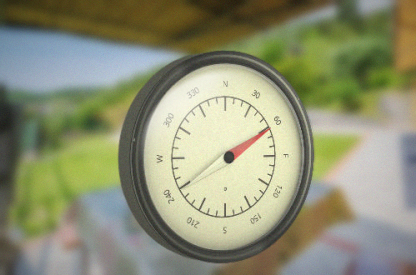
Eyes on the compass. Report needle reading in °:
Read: 60 °
